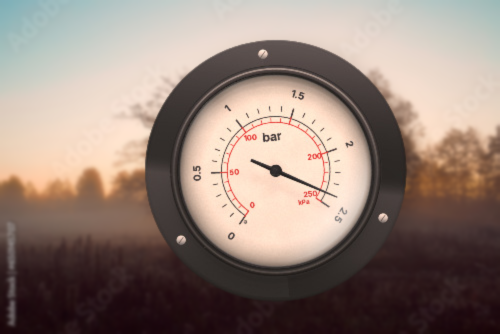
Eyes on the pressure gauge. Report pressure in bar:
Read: 2.4 bar
